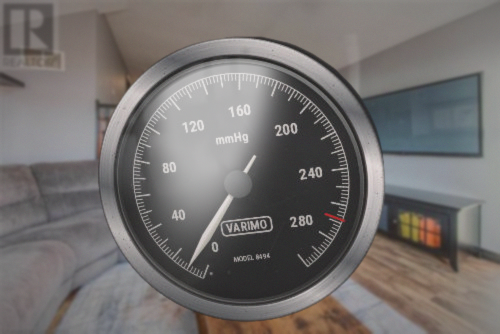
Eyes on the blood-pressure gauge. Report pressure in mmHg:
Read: 10 mmHg
